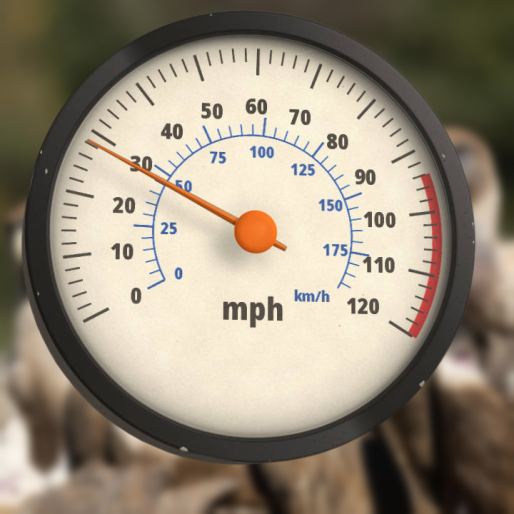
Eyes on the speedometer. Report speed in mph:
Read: 28 mph
